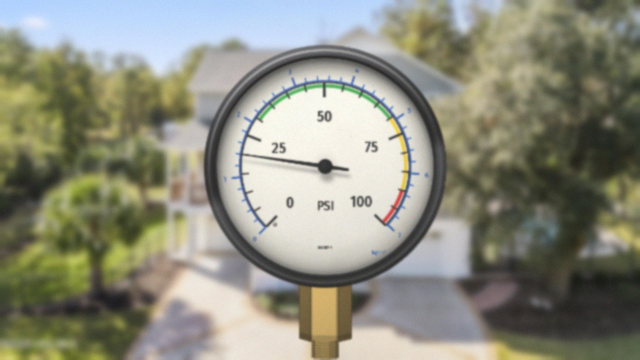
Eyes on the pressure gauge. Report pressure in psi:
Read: 20 psi
